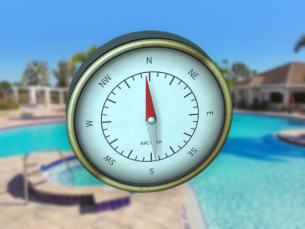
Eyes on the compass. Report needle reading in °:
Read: 355 °
